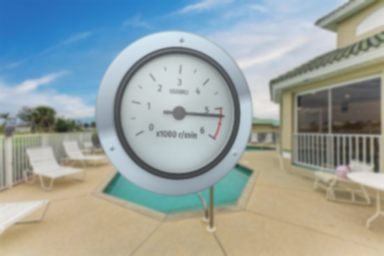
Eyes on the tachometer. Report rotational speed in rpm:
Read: 5250 rpm
